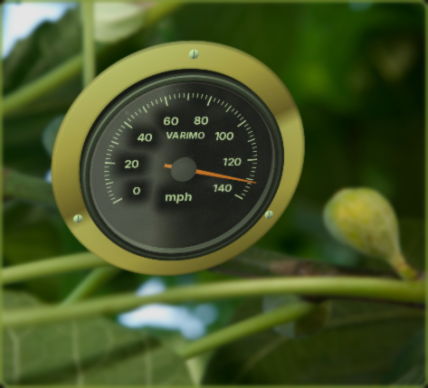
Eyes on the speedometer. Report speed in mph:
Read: 130 mph
